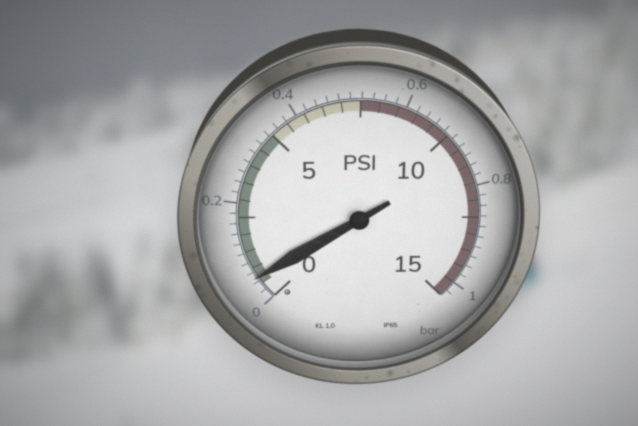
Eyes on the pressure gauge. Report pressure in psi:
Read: 0.75 psi
